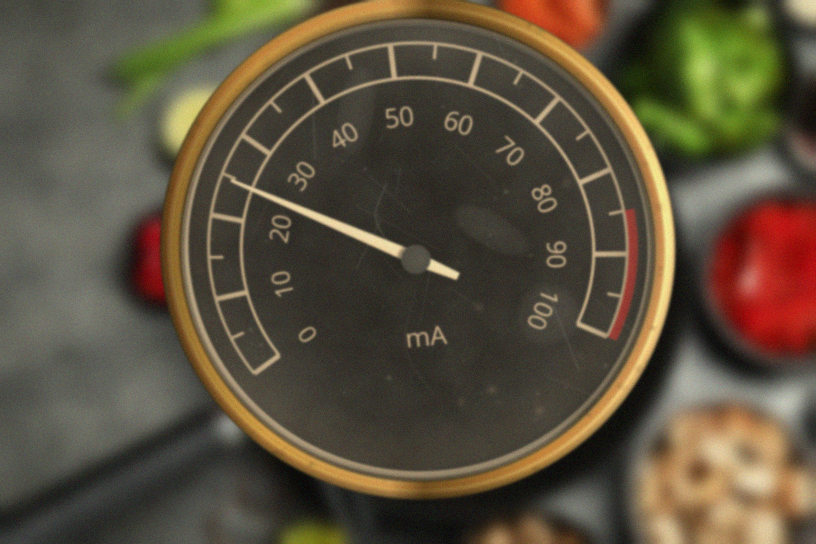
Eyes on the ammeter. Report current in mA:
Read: 25 mA
